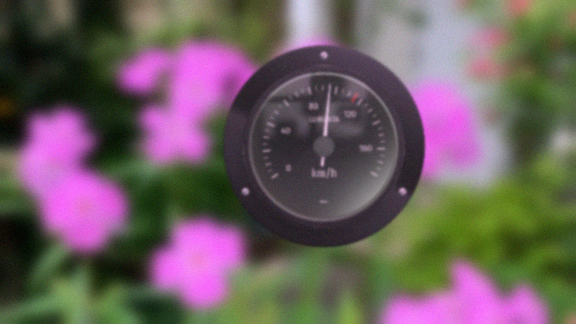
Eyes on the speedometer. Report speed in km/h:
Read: 95 km/h
